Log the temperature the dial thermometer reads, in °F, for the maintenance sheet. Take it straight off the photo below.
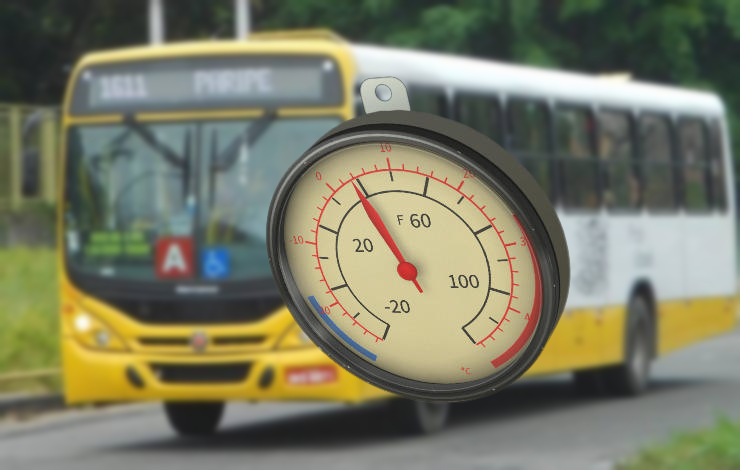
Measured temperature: 40 °F
